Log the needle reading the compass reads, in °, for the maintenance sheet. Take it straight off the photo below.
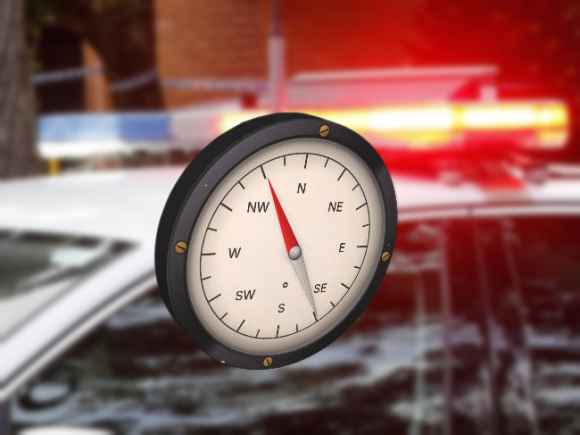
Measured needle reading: 330 °
